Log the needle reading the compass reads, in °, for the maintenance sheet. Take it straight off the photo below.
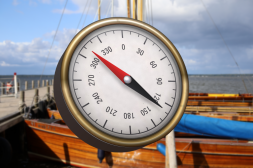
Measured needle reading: 310 °
